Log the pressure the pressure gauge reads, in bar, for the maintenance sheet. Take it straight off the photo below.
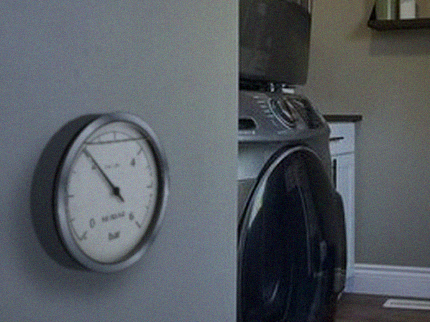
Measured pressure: 2 bar
